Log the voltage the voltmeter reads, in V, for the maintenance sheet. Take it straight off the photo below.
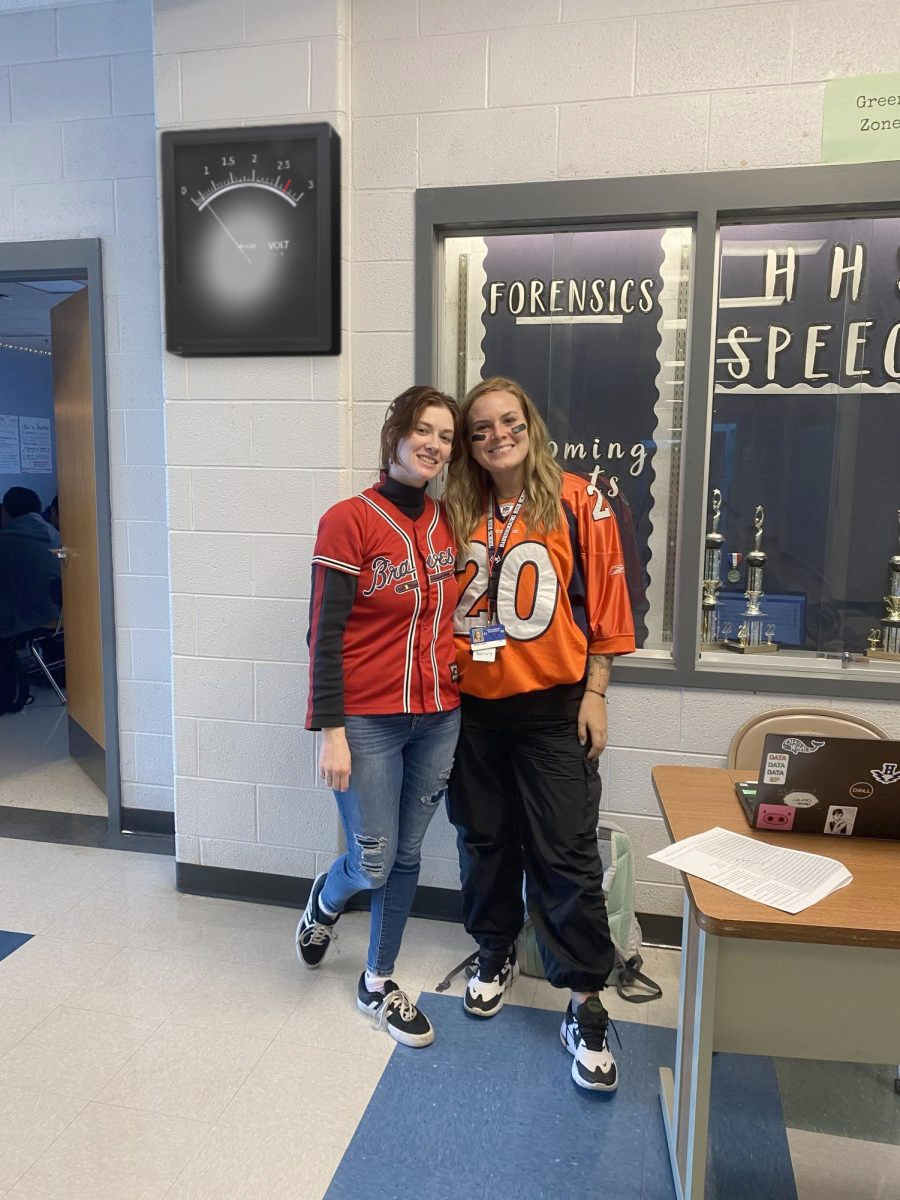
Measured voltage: 0.5 V
